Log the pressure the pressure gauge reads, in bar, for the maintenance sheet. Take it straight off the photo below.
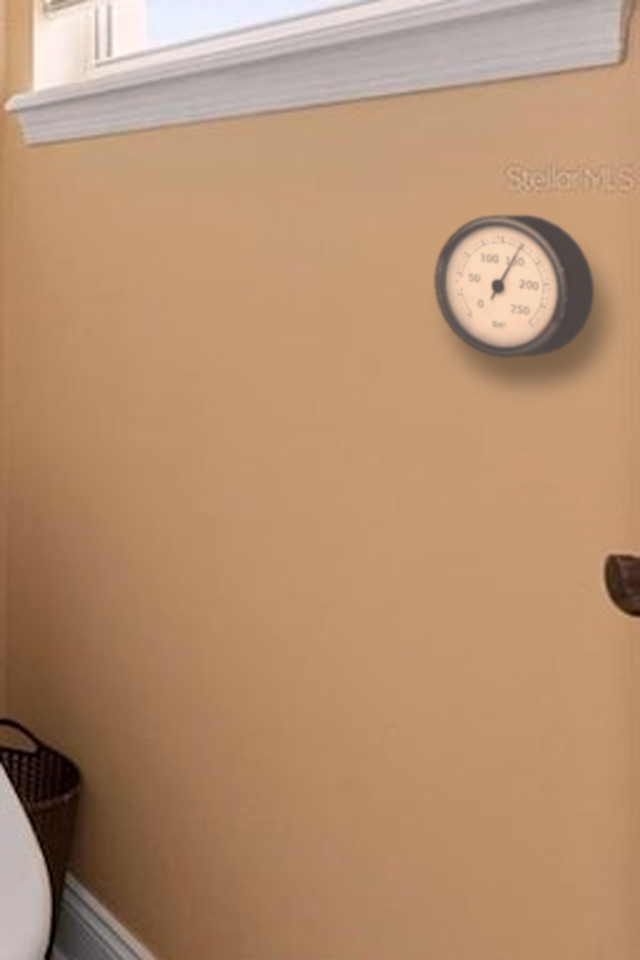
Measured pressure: 150 bar
